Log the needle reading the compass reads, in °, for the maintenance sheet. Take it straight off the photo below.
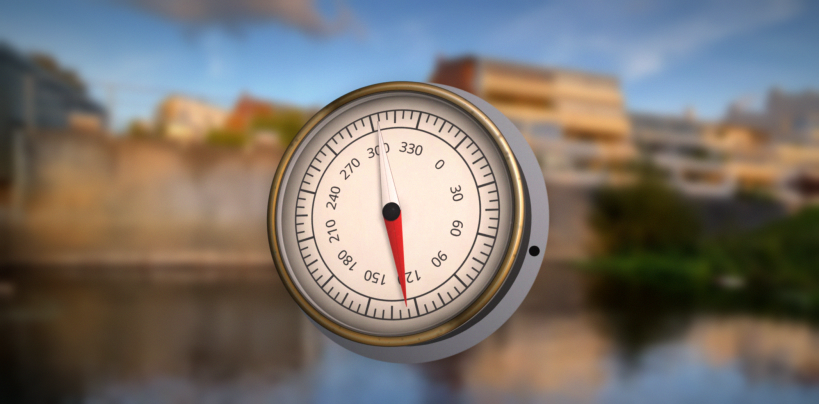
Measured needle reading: 125 °
